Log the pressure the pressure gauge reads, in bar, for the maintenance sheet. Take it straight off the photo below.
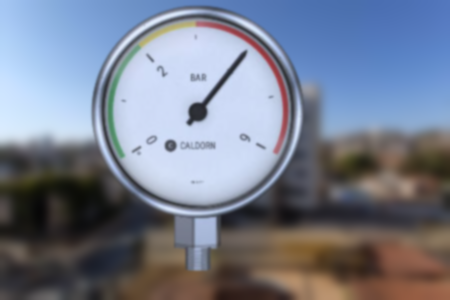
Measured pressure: 4 bar
